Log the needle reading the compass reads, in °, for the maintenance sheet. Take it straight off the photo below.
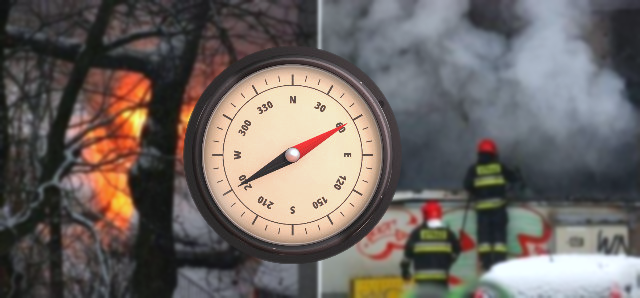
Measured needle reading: 60 °
